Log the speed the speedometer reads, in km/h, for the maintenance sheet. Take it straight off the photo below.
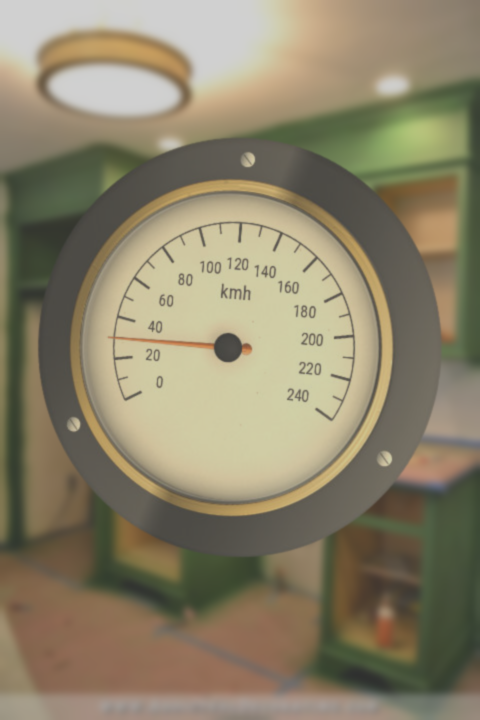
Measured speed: 30 km/h
